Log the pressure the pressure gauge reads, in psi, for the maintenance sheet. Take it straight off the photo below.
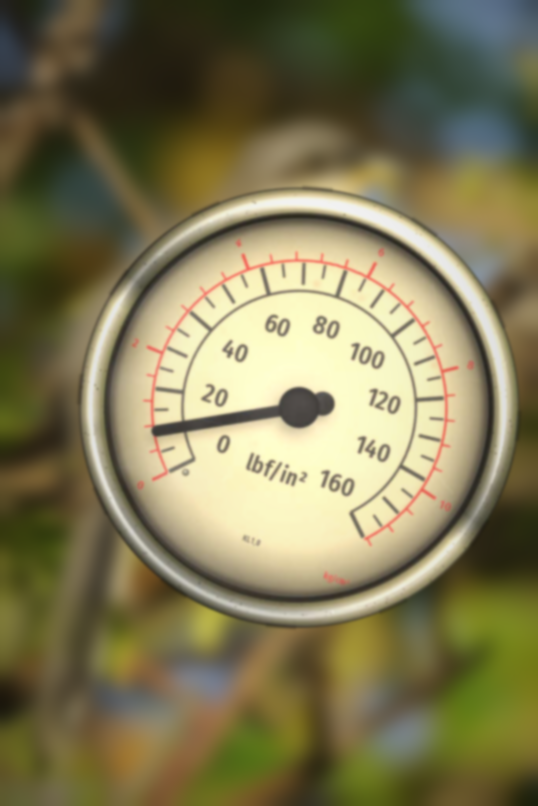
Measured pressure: 10 psi
